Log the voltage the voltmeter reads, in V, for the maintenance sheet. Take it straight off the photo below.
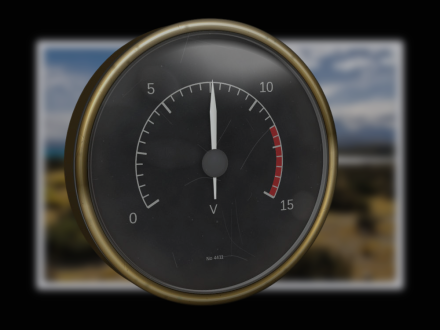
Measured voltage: 7.5 V
